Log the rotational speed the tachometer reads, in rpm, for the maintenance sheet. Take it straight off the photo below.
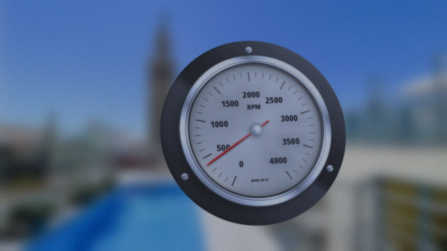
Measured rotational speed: 400 rpm
